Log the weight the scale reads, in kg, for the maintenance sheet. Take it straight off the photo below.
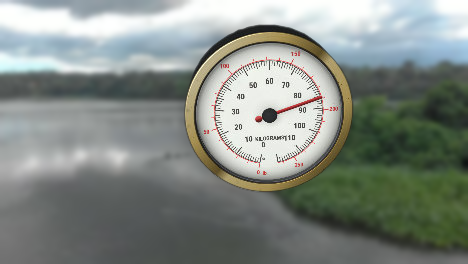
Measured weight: 85 kg
